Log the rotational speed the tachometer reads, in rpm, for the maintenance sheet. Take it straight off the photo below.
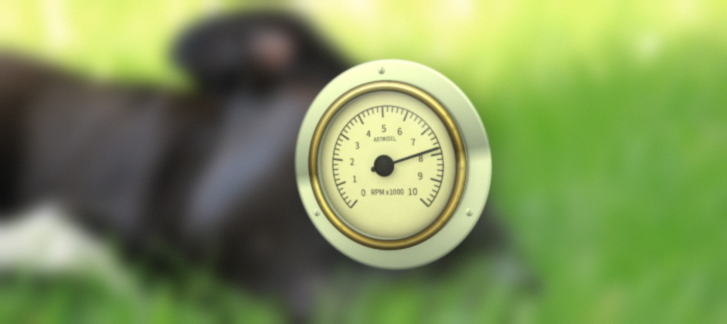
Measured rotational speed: 7800 rpm
